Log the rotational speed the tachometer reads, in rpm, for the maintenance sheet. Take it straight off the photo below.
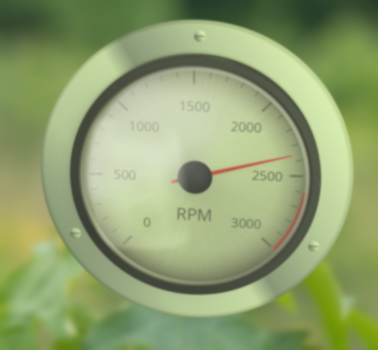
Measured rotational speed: 2350 rpm
